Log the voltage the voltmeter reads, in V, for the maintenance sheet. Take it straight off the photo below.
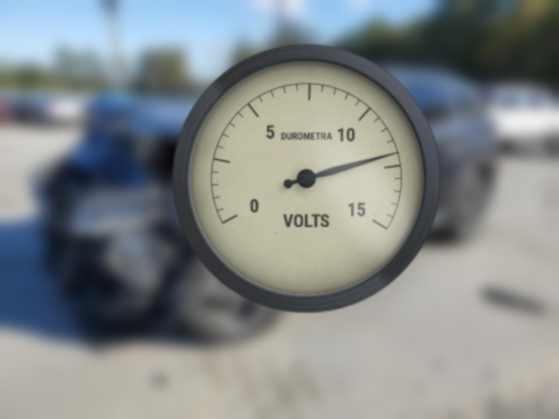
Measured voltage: 12 V
